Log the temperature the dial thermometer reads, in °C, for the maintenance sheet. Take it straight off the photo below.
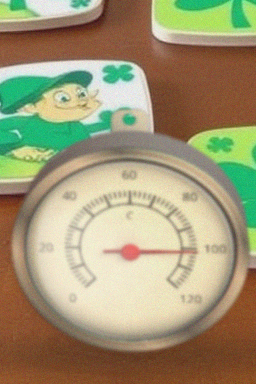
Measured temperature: 100 °C
